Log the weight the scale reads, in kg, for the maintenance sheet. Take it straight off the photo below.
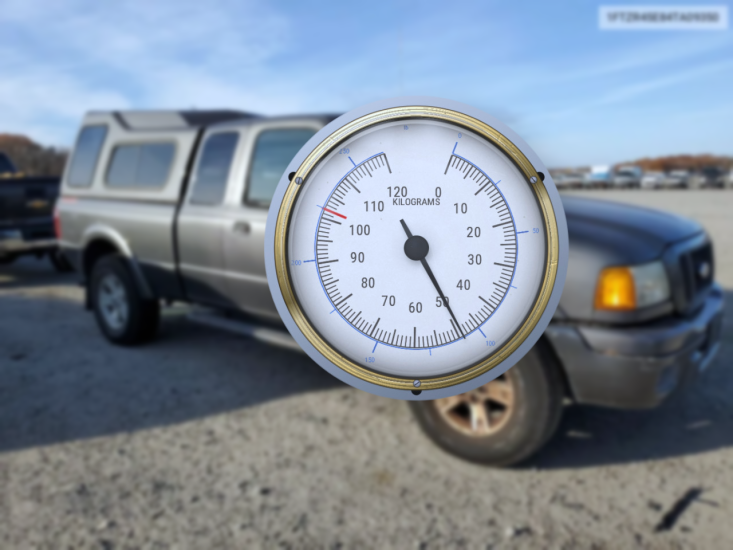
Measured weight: 49 kg
